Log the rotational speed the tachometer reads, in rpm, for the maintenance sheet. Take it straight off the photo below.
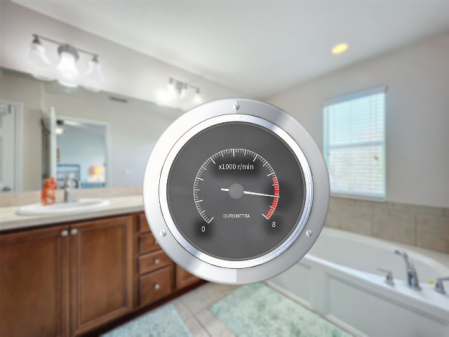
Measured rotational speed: 7000 rpm
